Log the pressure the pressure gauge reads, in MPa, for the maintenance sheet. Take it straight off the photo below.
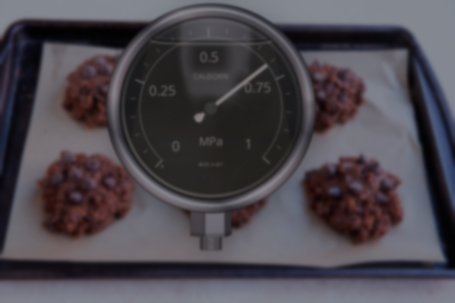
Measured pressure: 0.7 MPa
